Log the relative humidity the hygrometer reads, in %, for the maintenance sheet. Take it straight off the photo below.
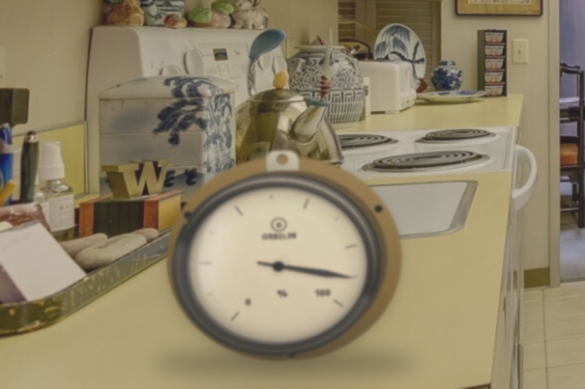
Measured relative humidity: 90 %
